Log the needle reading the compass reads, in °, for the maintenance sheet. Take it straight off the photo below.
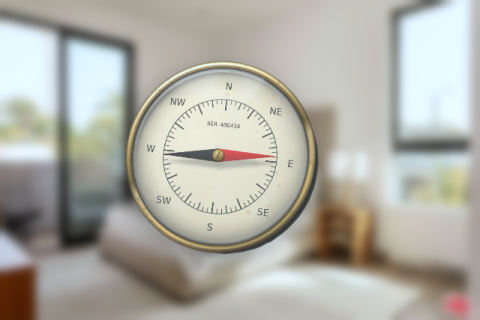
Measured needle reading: 85 °
